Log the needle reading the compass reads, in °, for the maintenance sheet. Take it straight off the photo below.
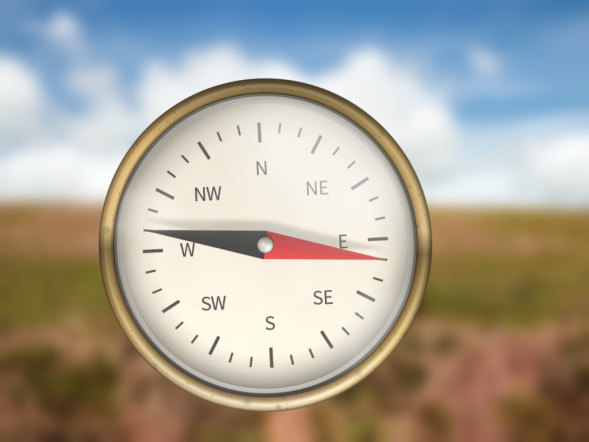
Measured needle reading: 100 °
